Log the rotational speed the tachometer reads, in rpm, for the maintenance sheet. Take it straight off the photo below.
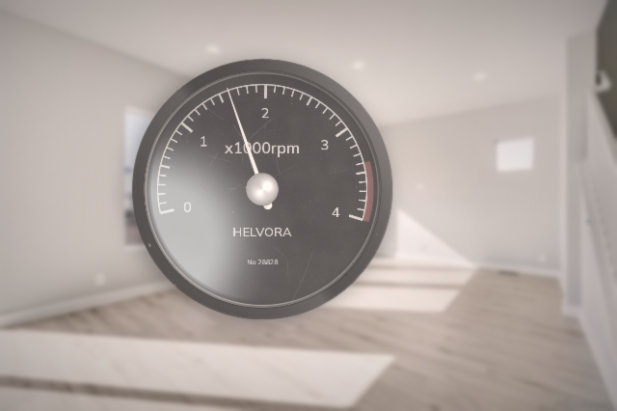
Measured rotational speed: 1600 rpm
